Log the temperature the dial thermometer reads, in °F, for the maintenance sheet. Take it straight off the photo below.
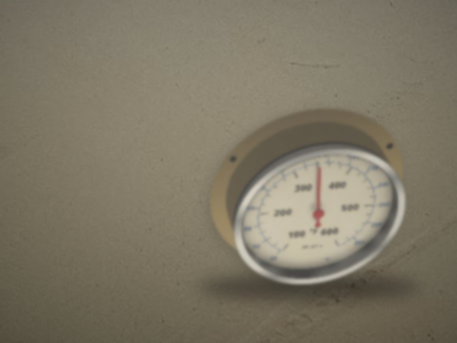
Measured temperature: 340 °F
